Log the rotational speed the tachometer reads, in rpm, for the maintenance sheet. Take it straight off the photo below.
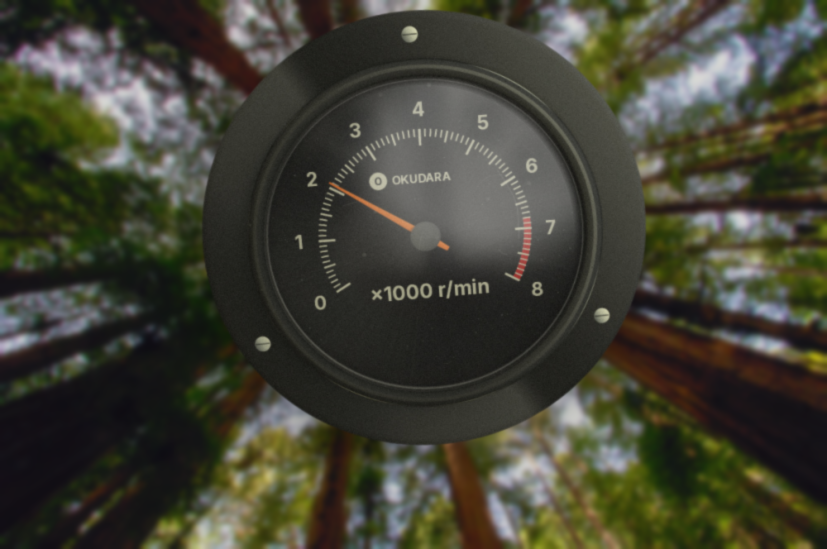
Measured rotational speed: 2100 rpm
